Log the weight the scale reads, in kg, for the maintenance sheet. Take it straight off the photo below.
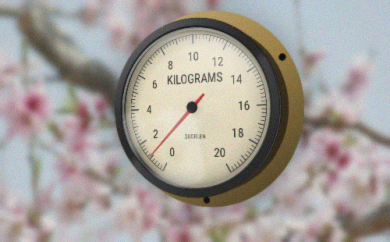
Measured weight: 1 kg
